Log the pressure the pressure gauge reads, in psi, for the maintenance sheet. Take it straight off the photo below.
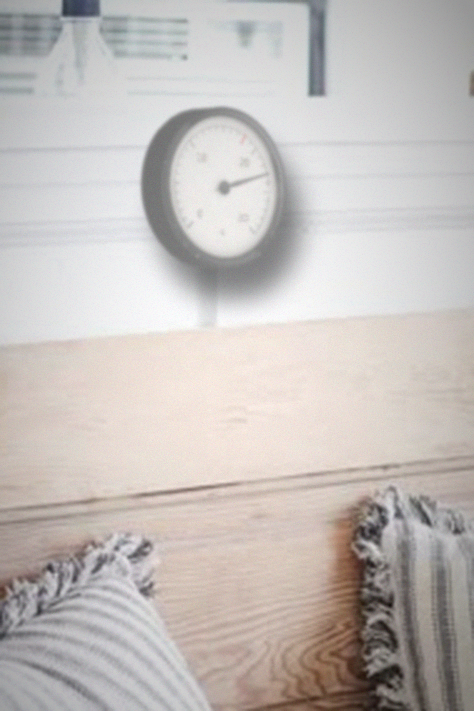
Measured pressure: 23 psi
